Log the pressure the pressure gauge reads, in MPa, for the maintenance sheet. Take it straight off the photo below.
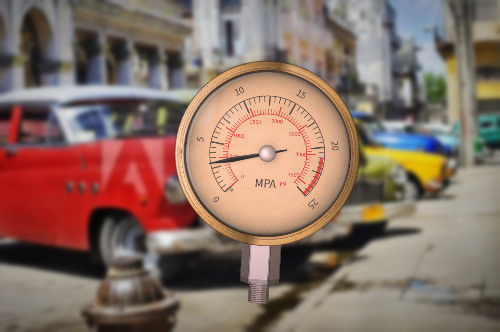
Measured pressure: 3 MPa
